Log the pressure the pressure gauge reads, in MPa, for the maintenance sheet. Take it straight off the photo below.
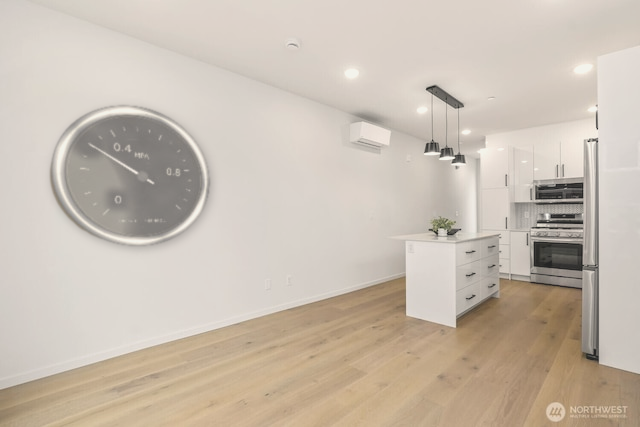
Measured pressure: 0.3 MPa
